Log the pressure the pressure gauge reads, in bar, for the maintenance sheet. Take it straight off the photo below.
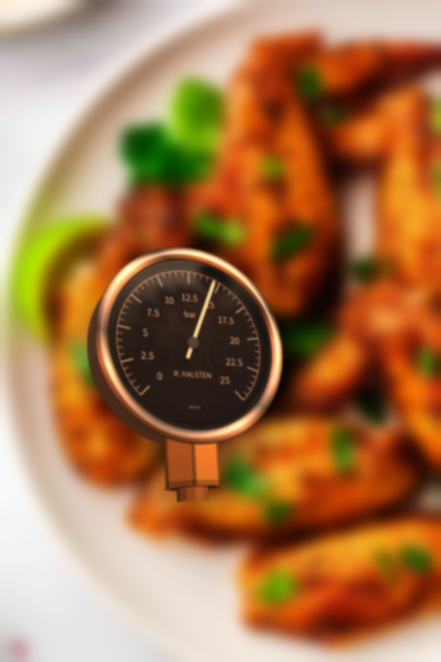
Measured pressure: 14.5 bar
